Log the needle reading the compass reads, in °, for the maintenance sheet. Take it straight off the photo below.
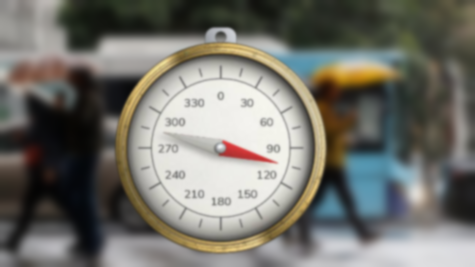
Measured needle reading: 105 °
